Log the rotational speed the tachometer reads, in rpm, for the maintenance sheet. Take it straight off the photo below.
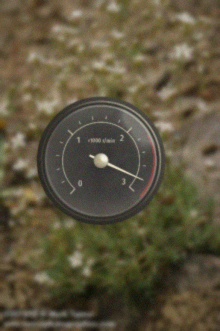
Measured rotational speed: 2800 rpm
